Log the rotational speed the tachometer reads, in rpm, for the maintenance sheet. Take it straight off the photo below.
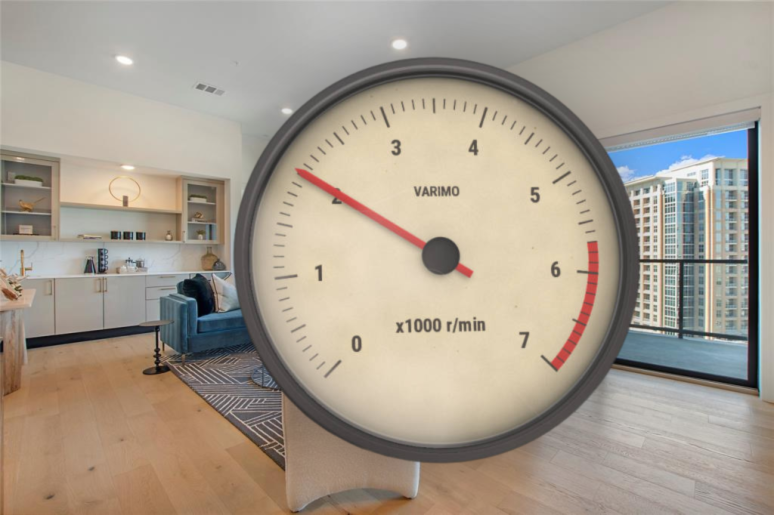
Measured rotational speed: 2000 rpm
